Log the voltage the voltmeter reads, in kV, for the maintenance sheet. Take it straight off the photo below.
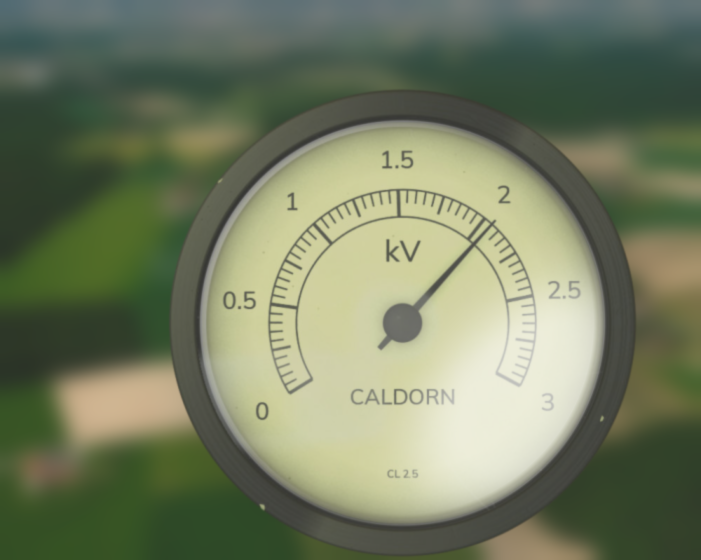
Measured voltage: 2.05 kV
